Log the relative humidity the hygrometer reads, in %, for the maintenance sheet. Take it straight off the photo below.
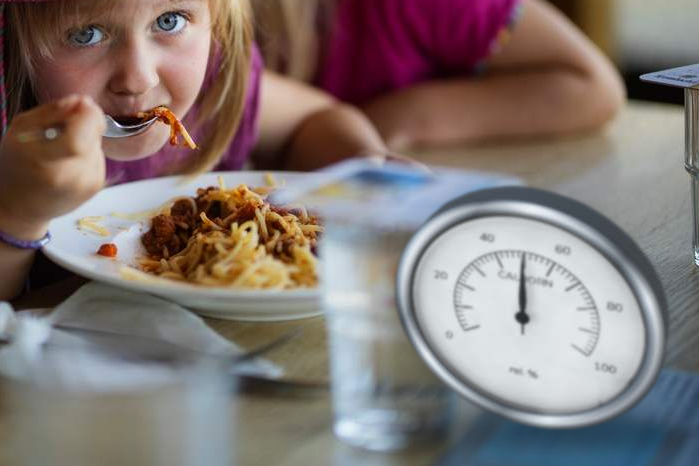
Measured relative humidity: 50 %
